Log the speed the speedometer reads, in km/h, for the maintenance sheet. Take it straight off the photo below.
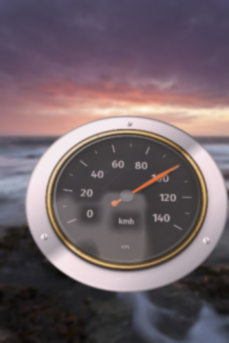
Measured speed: 100 km/h
